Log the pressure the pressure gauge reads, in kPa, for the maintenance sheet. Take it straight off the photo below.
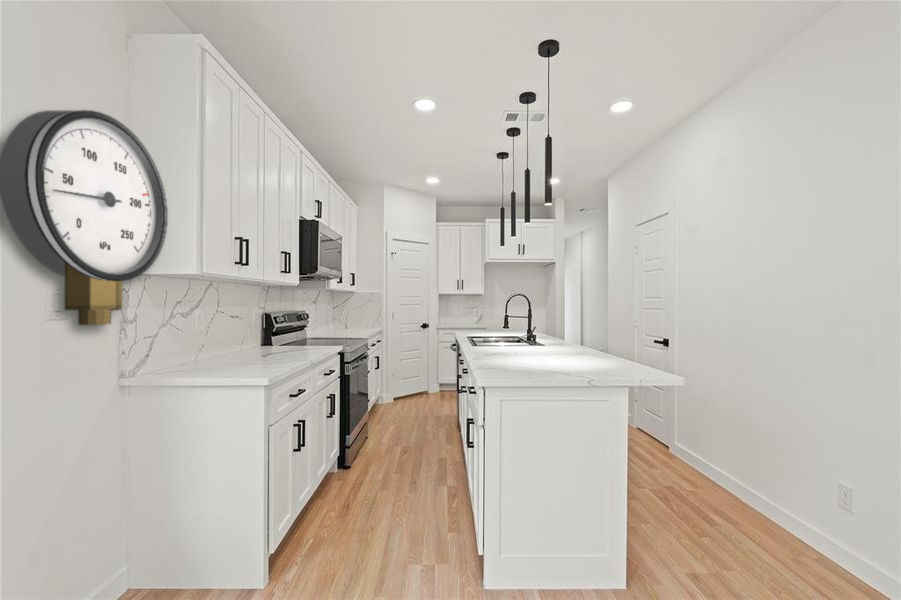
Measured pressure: 35 kPa
